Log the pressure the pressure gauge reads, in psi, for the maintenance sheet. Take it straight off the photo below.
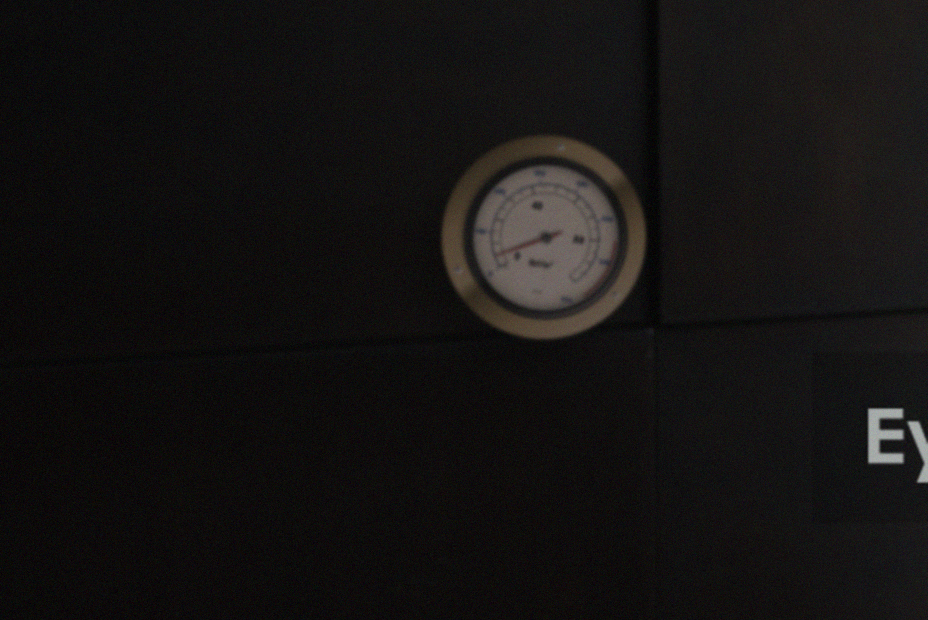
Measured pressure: 5 psi
